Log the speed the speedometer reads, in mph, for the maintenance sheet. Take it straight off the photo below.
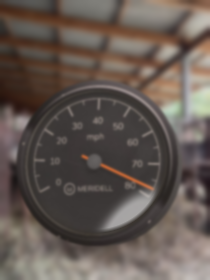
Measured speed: 77.5 mph
